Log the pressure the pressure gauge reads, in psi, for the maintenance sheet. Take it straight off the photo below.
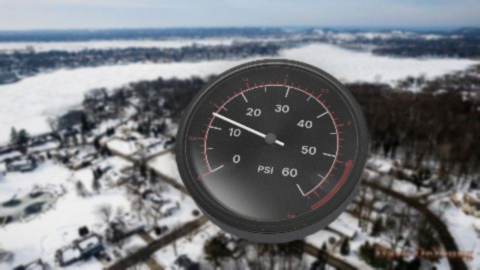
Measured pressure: 12.5 psi
